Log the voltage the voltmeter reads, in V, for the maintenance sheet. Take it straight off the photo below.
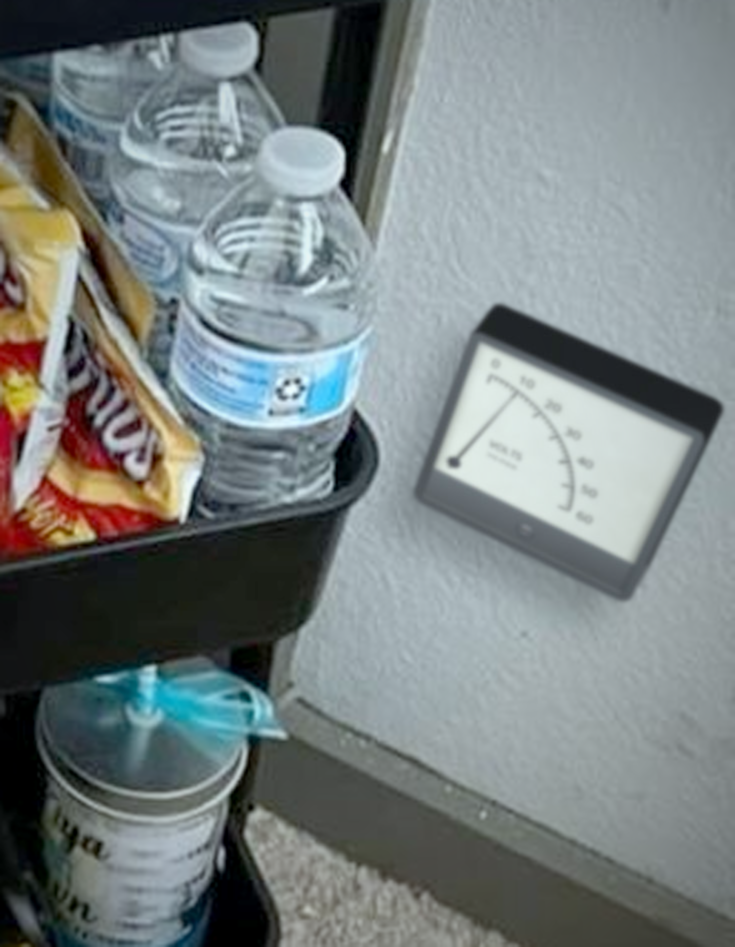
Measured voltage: 10 V
